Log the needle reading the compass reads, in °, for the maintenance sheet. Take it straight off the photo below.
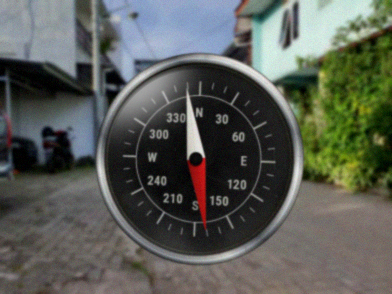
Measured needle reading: 170 °
